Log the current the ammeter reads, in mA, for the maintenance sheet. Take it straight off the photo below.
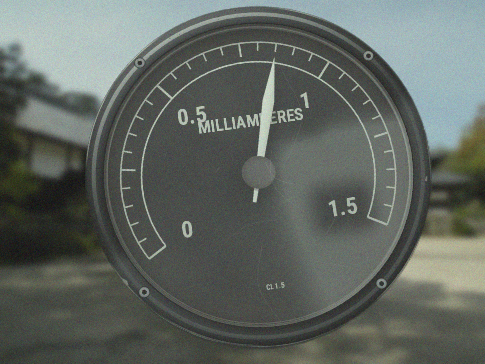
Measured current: 0.85 mA
